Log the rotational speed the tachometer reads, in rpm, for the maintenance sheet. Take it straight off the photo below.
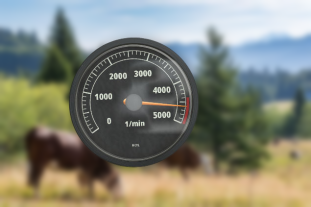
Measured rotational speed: 4600 rpm
